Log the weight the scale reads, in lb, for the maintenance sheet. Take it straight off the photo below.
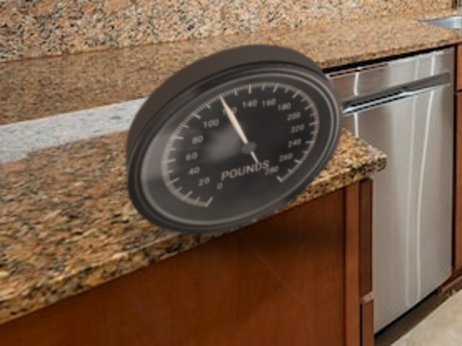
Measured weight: 120 lb
